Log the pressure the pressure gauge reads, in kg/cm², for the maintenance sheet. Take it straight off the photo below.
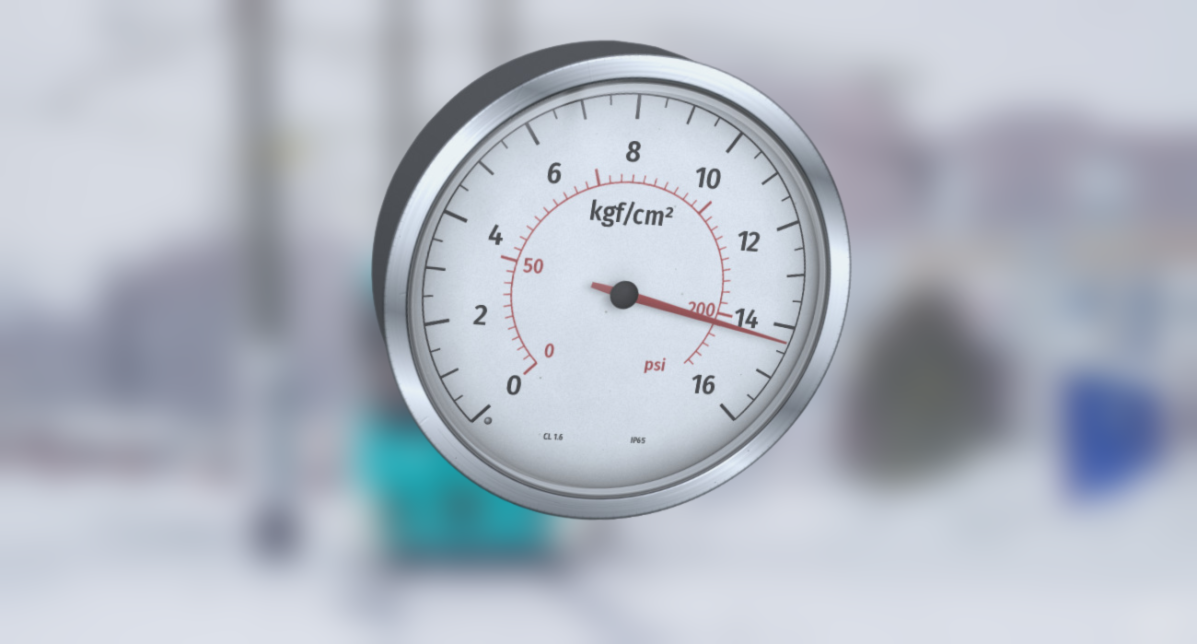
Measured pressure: 14.25 kg/cm²
